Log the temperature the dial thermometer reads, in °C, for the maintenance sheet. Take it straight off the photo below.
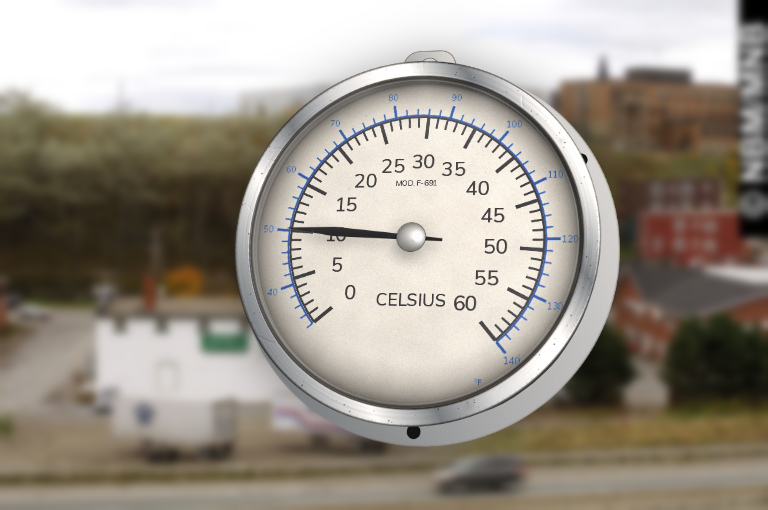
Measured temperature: 10 °C
